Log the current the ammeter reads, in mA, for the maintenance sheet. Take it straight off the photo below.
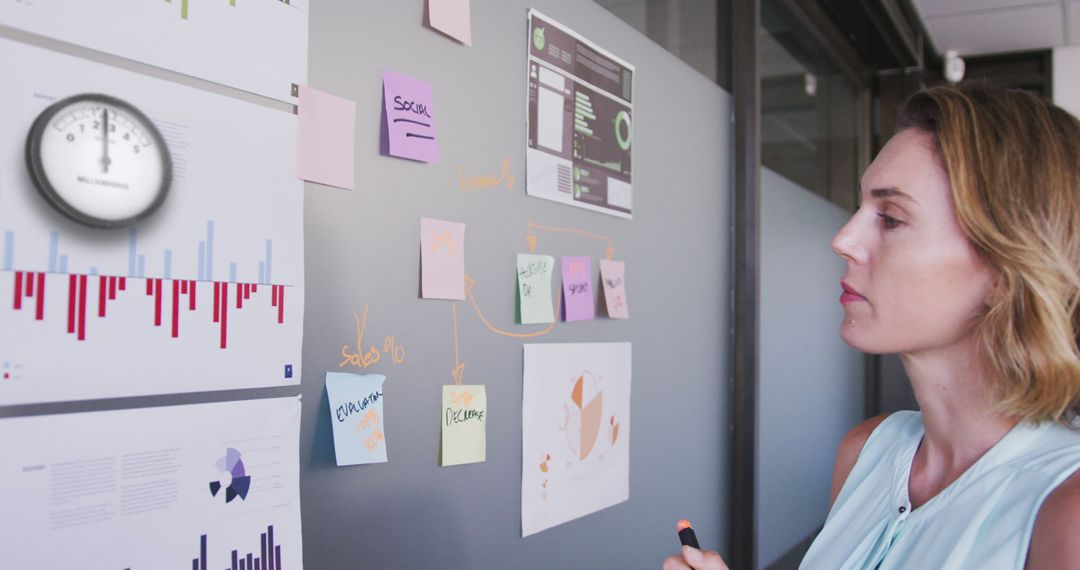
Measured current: 2.5 mA
